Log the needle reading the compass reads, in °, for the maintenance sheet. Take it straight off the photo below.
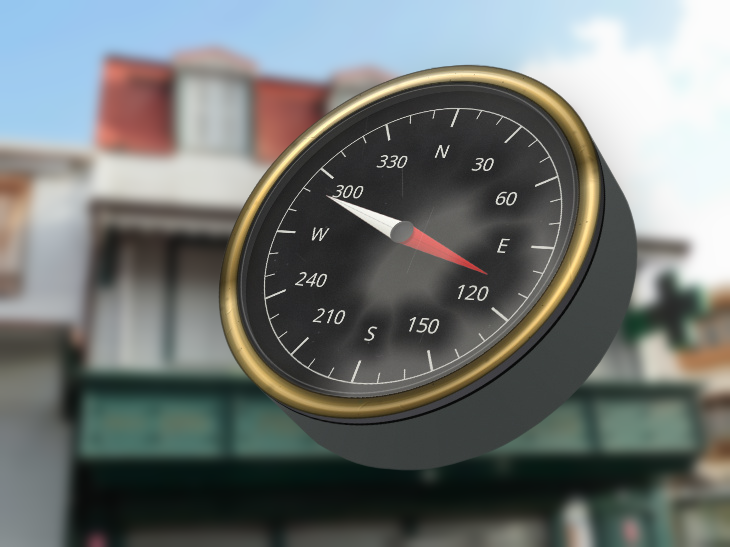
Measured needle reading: 110 °
